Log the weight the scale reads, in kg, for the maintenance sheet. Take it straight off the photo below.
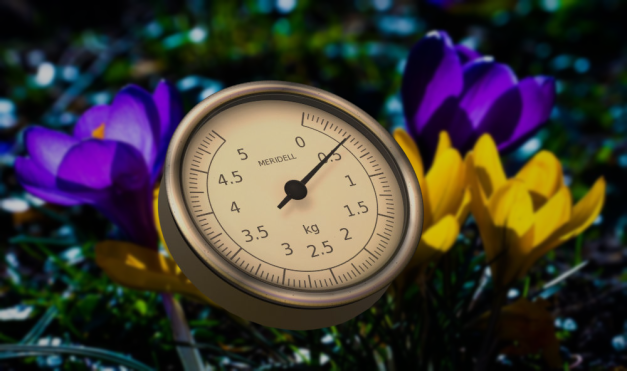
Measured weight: 0.5 kg
